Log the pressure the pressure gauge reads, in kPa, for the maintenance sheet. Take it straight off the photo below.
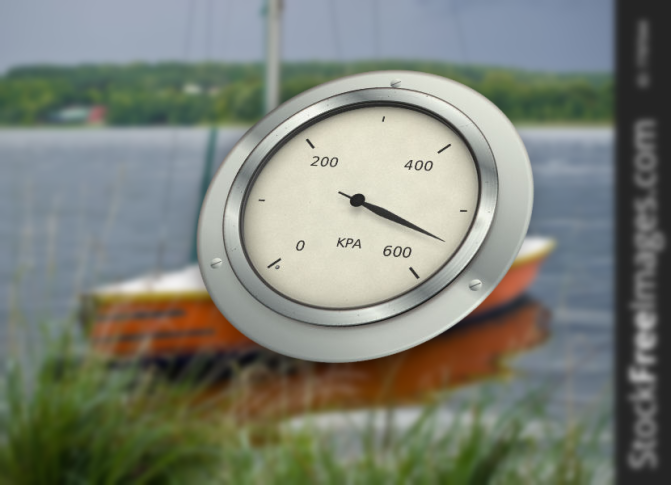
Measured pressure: 550 kPa
